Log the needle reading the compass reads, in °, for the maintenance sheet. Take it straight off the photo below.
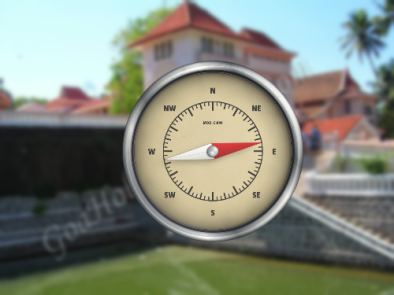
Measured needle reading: 80 °
